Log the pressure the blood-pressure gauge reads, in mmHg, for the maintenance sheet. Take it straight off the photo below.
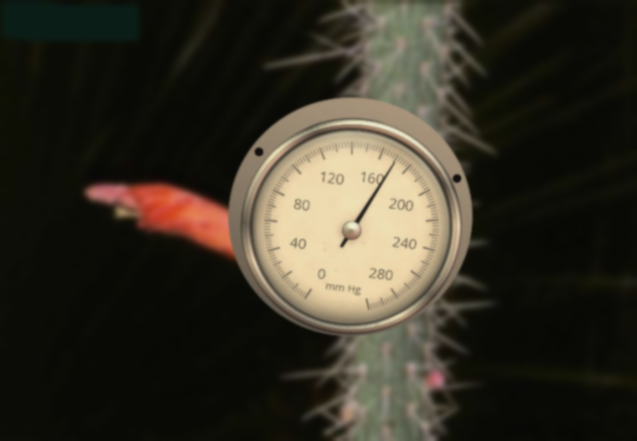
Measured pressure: 170 mmHg
